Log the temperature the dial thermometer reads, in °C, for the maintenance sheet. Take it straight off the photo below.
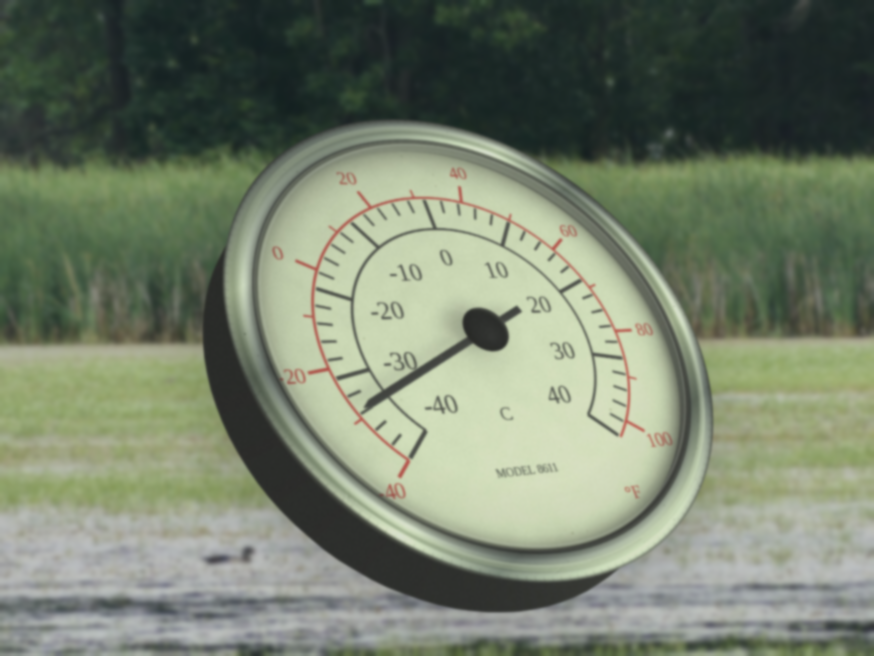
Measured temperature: -34 °C
